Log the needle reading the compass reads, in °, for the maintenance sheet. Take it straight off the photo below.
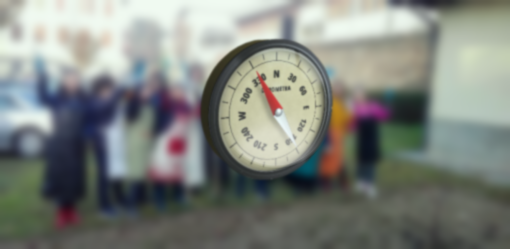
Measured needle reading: 330 °
